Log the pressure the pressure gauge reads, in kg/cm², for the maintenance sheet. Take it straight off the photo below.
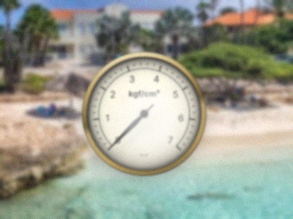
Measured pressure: 0 kg/cm²
